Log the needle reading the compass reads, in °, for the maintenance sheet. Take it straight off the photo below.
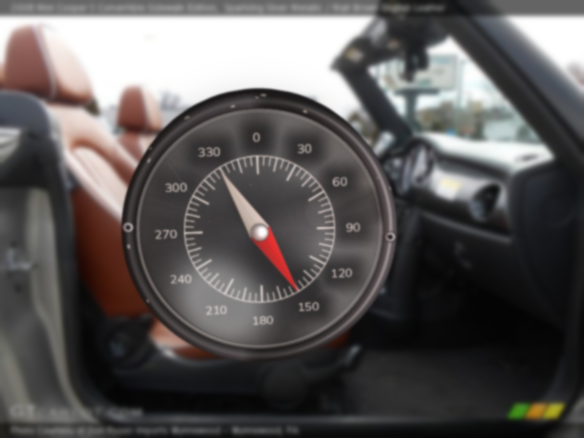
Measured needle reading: 150 °
